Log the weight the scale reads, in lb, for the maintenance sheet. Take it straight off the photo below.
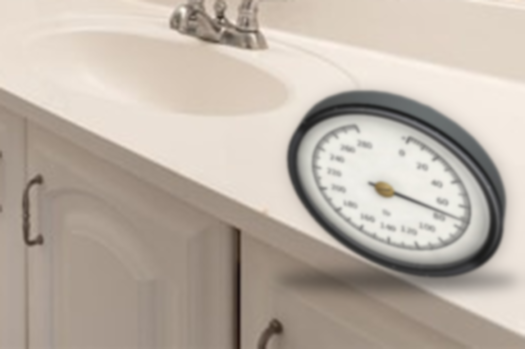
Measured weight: 70 lb
